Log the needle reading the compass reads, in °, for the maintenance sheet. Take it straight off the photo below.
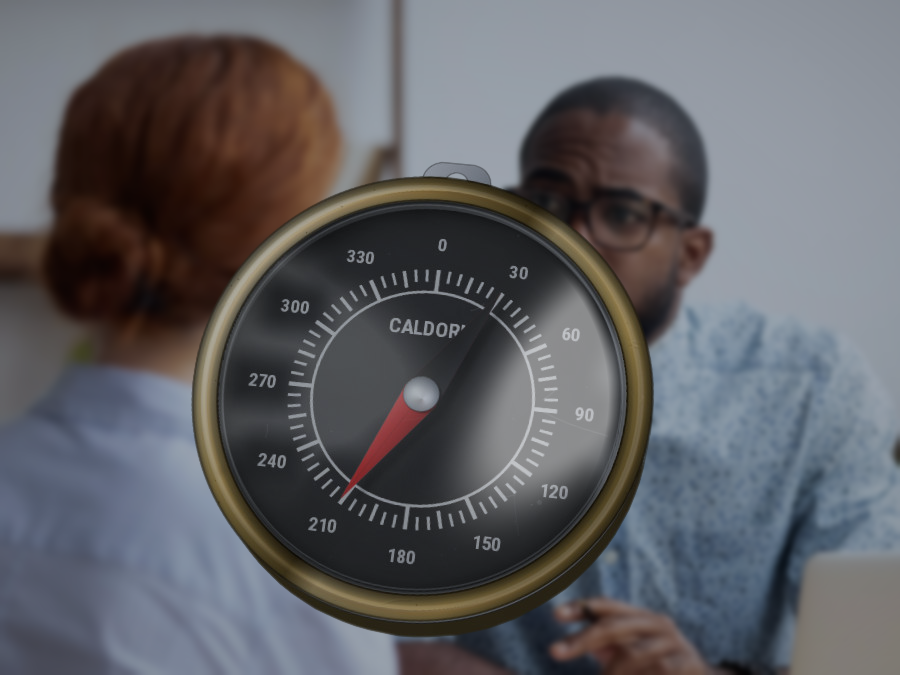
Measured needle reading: 210 °
